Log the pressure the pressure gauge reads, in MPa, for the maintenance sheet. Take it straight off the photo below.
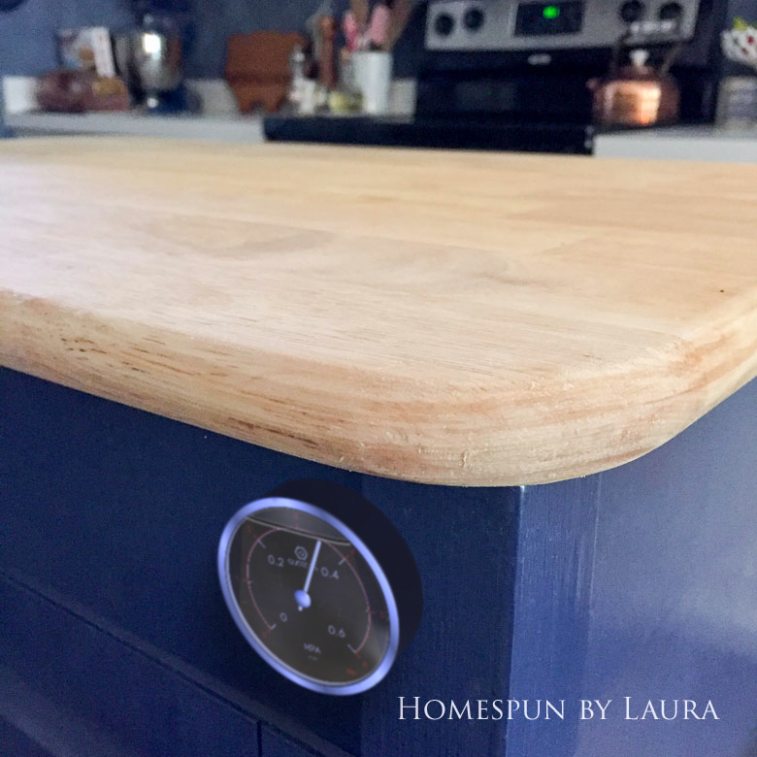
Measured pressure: 0.35 MPa
